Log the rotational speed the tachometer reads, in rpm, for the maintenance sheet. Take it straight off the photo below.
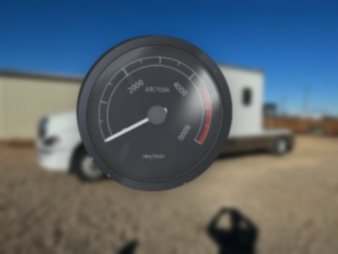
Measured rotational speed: 0 rpm
